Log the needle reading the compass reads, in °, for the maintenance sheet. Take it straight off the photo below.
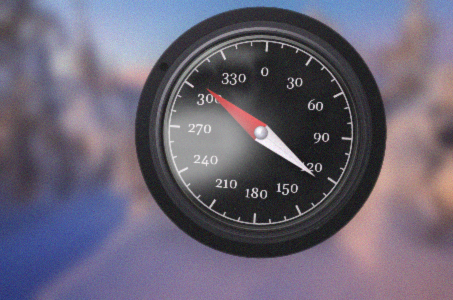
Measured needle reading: 305 °
